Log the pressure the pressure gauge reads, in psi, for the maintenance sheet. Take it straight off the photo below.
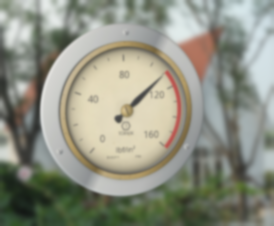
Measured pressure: 110 psi
